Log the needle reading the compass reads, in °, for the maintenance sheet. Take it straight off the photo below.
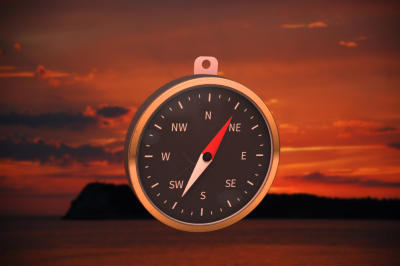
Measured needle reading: 30 °
